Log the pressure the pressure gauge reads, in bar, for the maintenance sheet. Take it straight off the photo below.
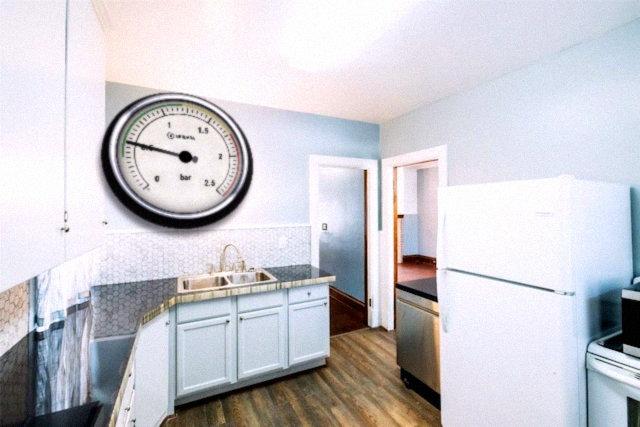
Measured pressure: 0.5 bar
